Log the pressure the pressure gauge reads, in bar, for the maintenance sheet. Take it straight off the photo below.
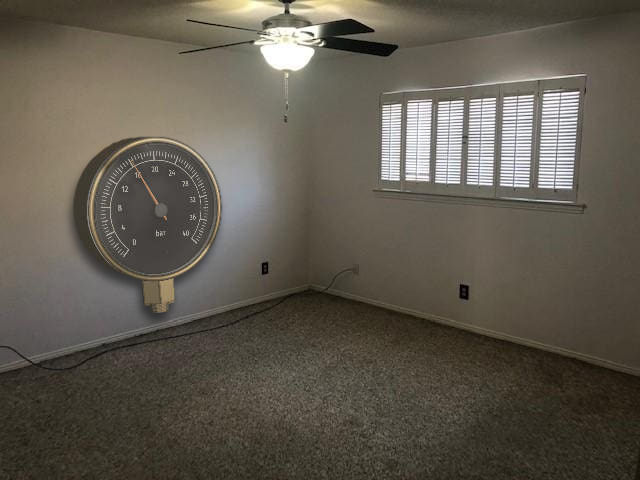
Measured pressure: 16 bar
